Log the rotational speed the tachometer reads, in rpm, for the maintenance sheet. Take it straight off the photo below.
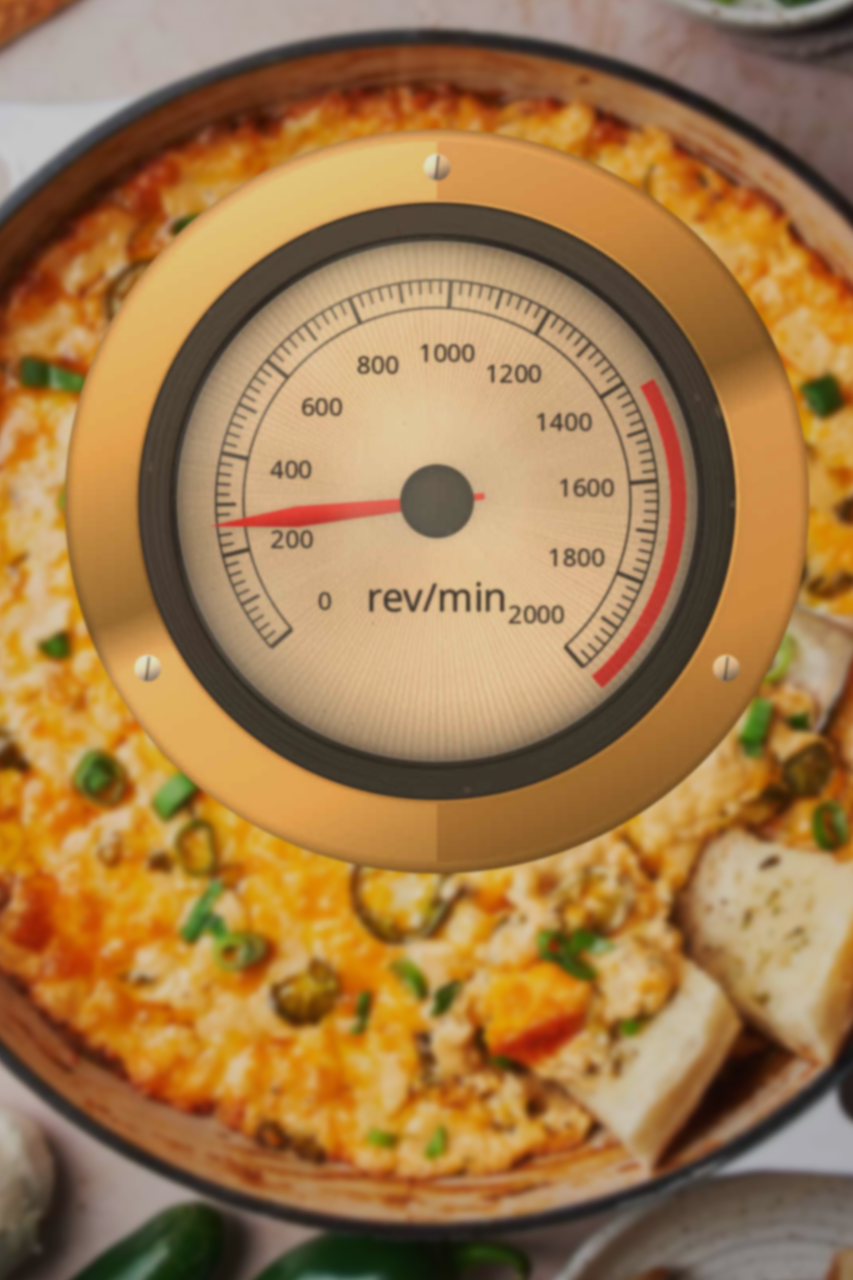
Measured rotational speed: 260 rpm
